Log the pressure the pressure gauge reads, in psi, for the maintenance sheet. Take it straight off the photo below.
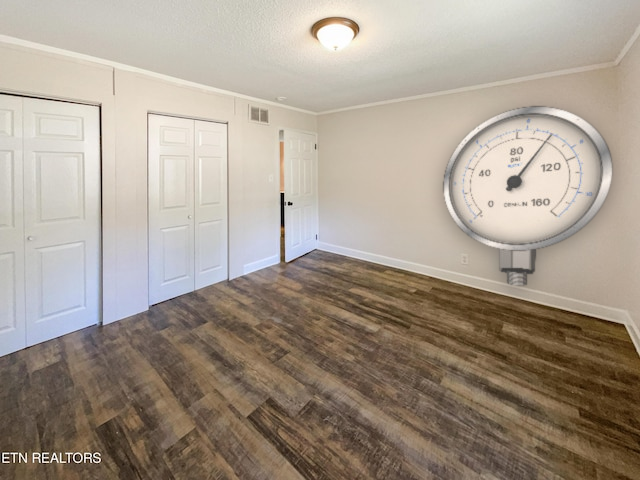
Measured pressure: 100 psi
